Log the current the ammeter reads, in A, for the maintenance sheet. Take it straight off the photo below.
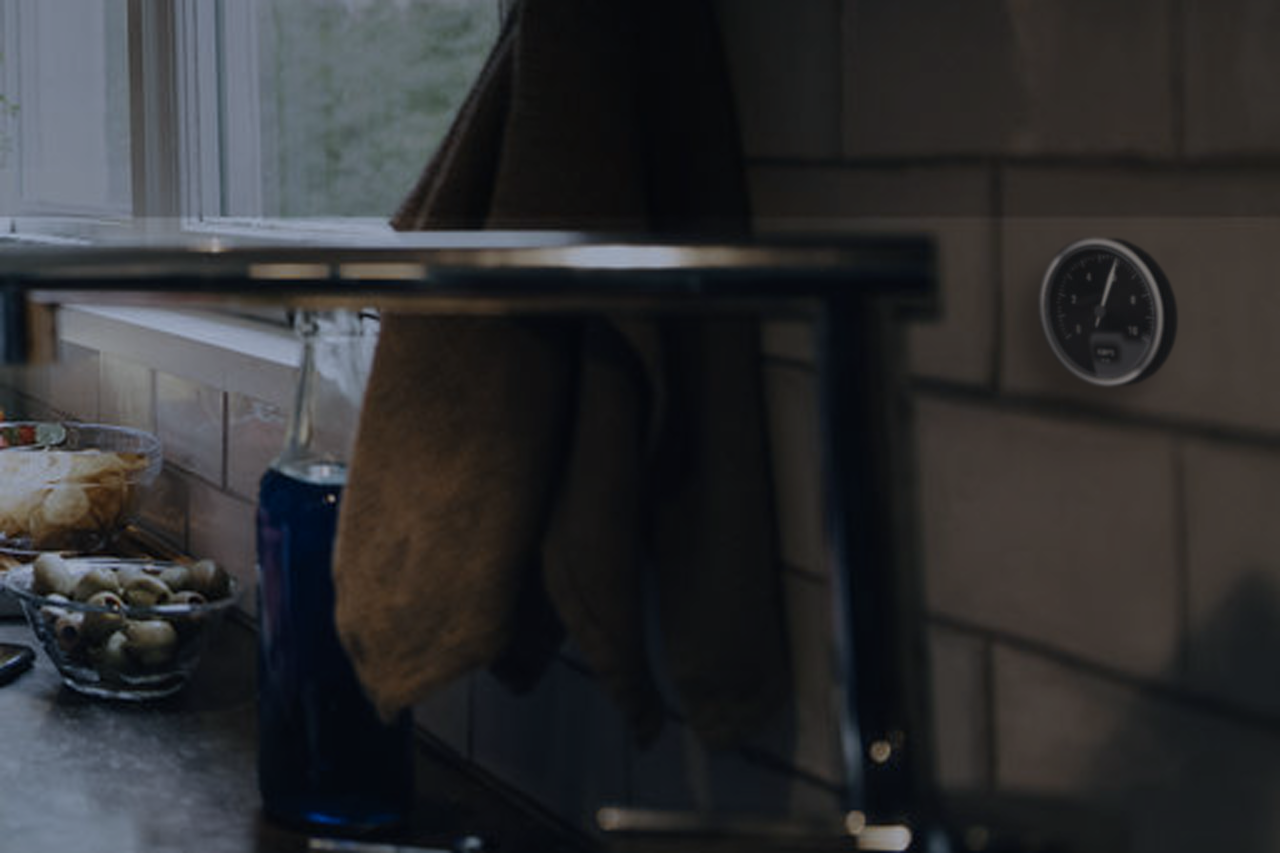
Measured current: 6 A
